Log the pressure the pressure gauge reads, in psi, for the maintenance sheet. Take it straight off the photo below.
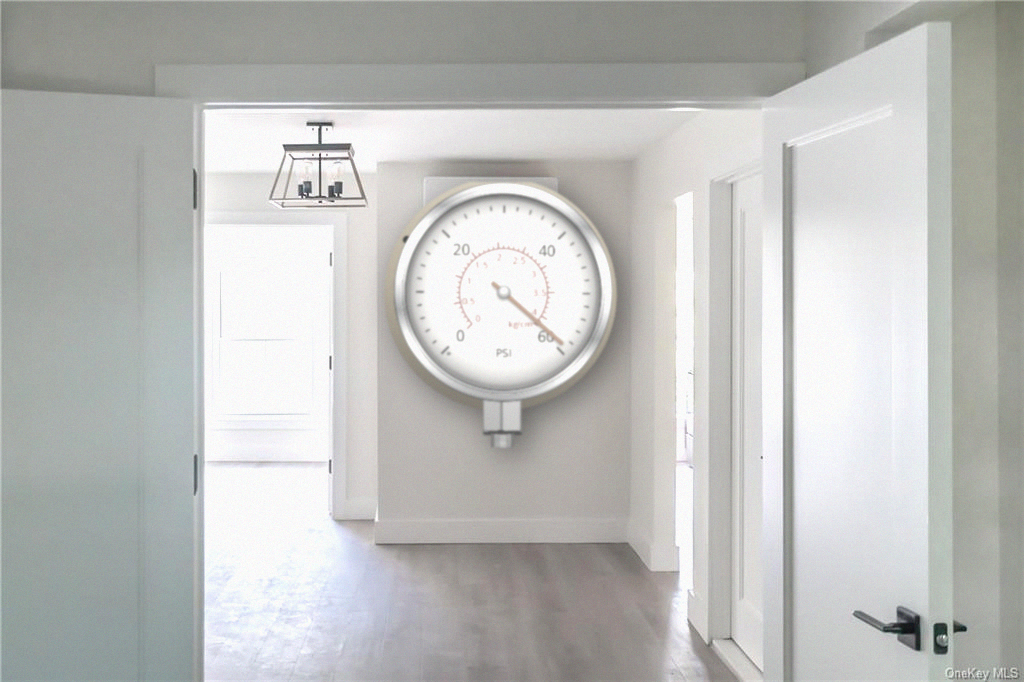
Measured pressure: 59 psi
